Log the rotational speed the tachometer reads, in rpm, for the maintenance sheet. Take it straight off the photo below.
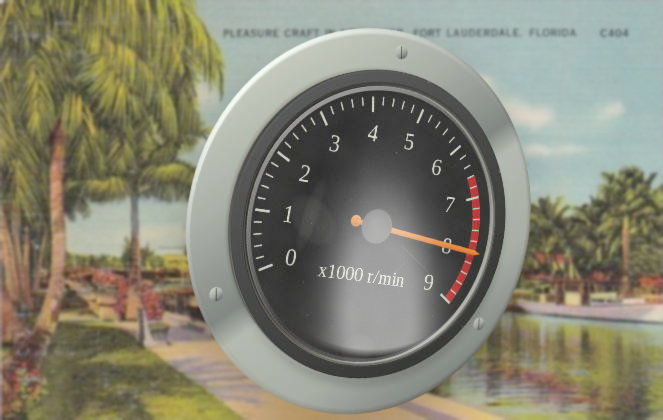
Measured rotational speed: 8000 rpm
